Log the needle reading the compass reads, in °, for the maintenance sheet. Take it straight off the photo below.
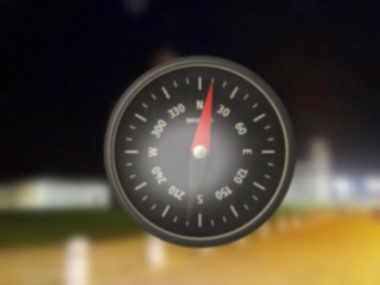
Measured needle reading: 10 °
